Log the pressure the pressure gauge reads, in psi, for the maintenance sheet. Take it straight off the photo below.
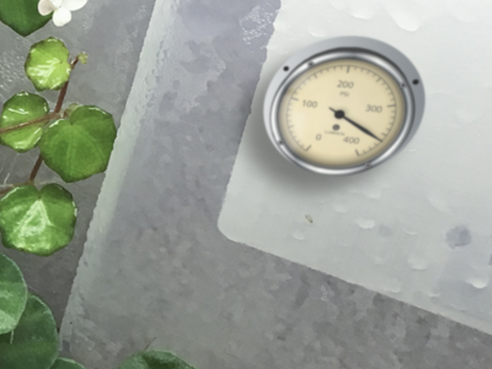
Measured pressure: 360 psi
